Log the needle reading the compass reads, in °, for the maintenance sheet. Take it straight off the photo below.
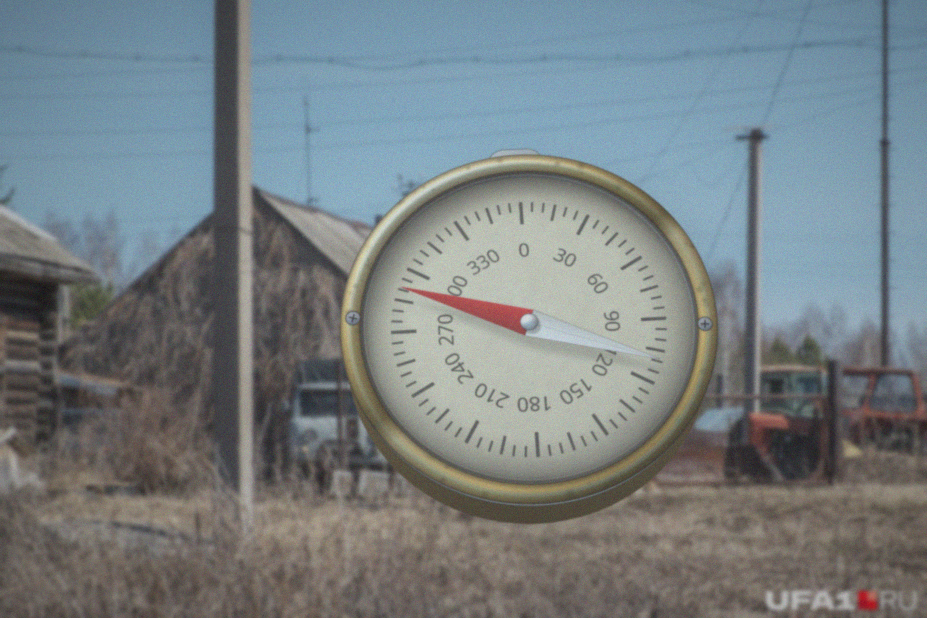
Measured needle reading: 290 °
